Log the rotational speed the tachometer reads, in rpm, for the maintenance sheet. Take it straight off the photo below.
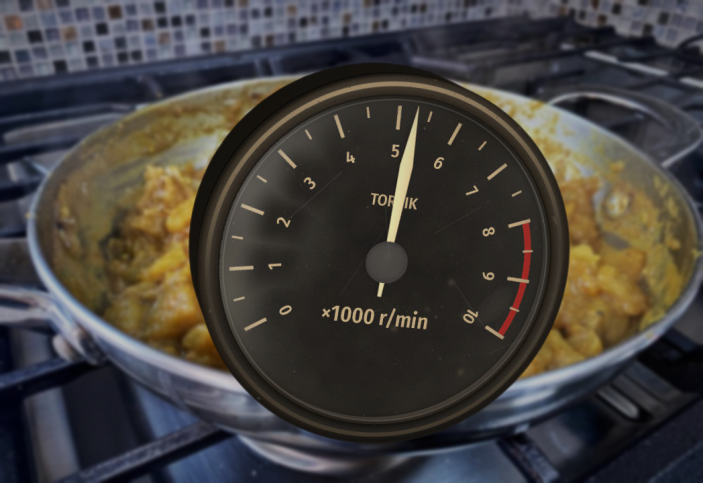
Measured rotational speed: 5250 rpm
